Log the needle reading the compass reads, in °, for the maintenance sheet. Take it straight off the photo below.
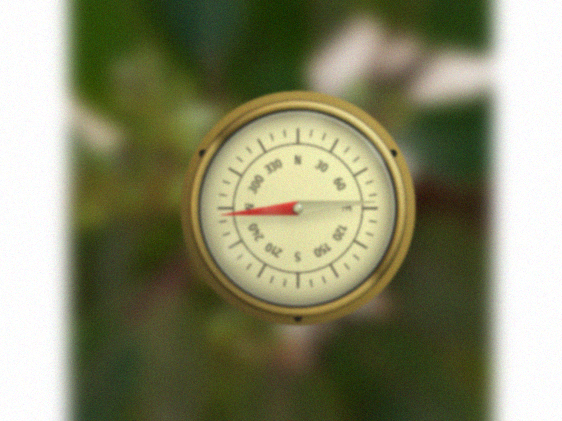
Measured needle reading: 265 °
